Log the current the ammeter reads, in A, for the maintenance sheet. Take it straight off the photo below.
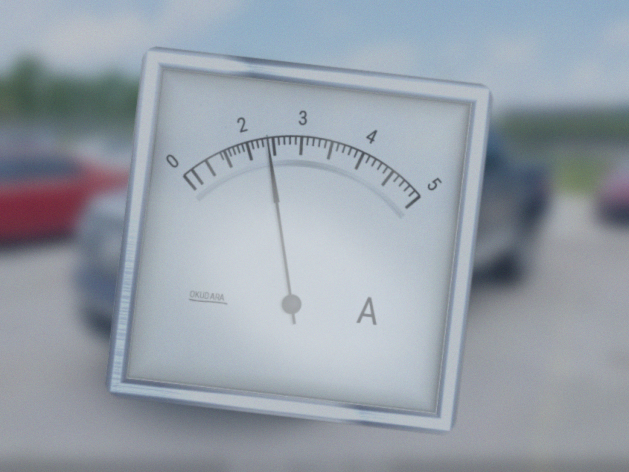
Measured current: 2.4 A
